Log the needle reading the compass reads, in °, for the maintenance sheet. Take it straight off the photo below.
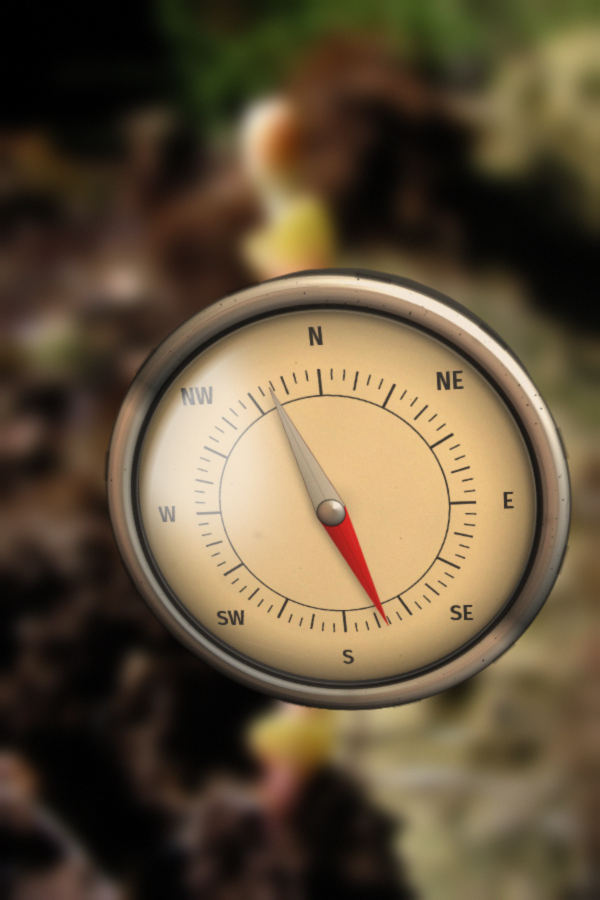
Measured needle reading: 160 °
